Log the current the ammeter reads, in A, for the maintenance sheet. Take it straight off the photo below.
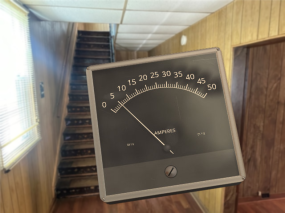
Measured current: 5 A
